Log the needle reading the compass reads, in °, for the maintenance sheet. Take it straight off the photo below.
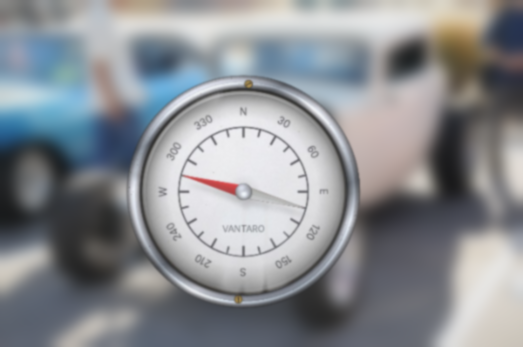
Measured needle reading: 285 °
